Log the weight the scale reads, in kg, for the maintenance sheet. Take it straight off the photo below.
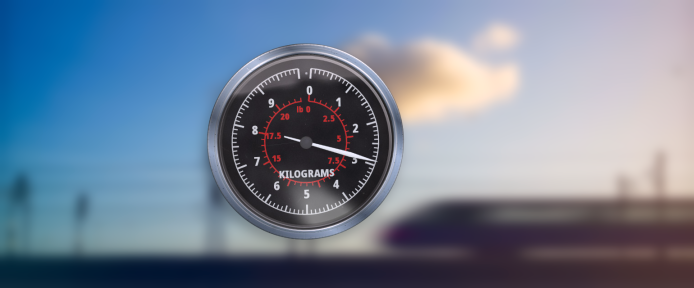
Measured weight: 2.9 kg
